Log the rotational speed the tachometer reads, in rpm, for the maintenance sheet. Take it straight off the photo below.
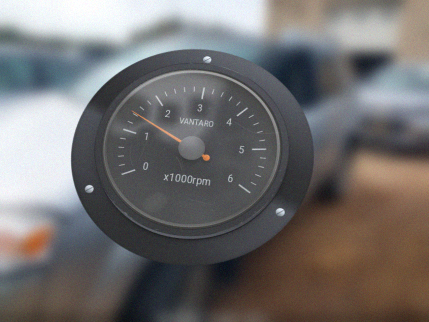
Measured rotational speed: 1400 rpm
